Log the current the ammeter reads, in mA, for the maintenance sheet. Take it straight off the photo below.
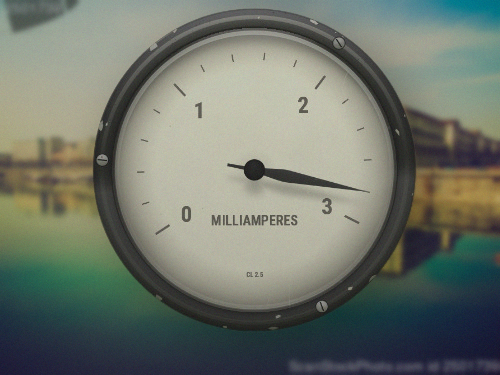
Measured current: 2.8 mA
